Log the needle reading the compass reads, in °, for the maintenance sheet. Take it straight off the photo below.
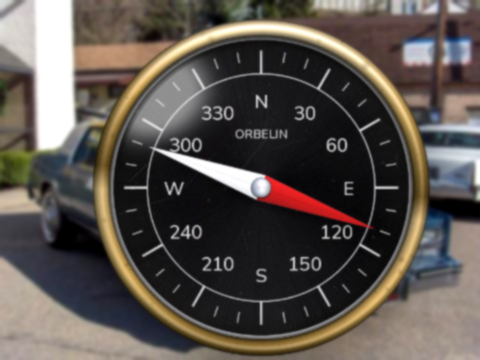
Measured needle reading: 110 °
